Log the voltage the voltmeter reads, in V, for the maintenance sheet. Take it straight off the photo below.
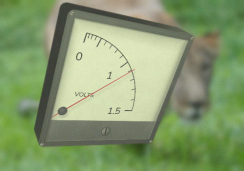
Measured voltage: 1.1 V
